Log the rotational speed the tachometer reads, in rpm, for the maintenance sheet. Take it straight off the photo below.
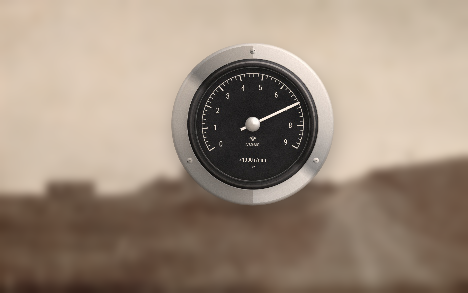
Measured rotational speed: 7000 rpm
